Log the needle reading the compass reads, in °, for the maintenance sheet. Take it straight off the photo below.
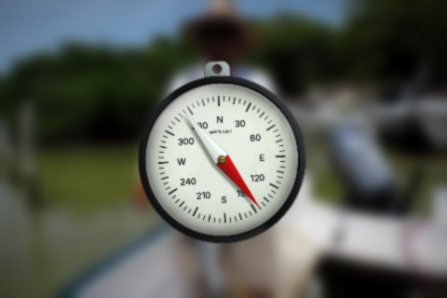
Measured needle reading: 145 °
